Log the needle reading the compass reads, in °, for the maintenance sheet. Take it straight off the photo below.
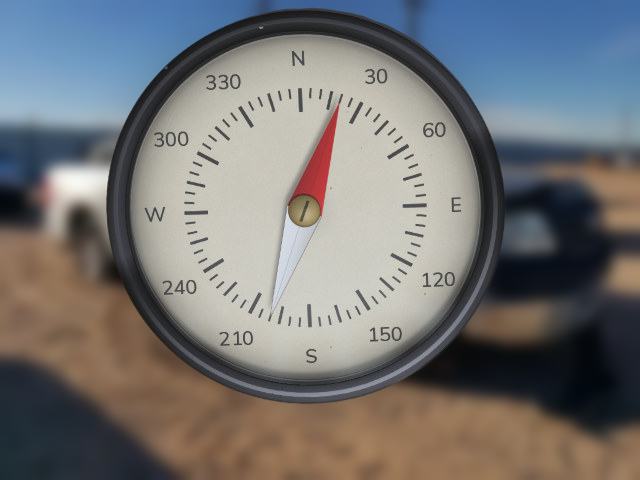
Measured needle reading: 20 °
